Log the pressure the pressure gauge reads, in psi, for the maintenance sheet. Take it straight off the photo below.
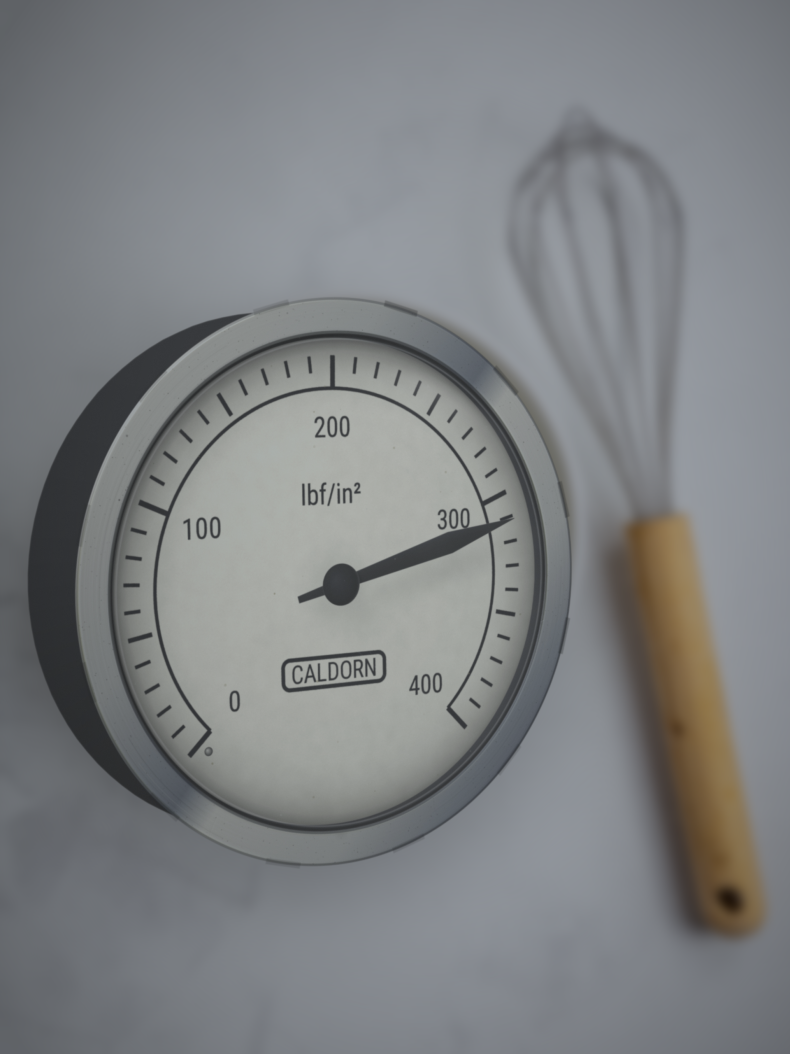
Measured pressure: 310 psi
